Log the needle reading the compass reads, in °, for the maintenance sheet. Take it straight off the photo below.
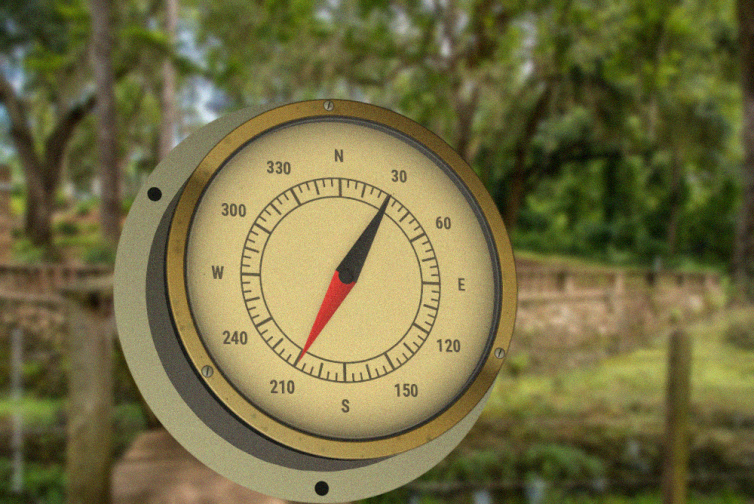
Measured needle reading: 210 °
